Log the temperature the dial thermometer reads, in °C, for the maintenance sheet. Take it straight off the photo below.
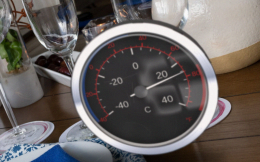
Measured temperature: 24 °C
